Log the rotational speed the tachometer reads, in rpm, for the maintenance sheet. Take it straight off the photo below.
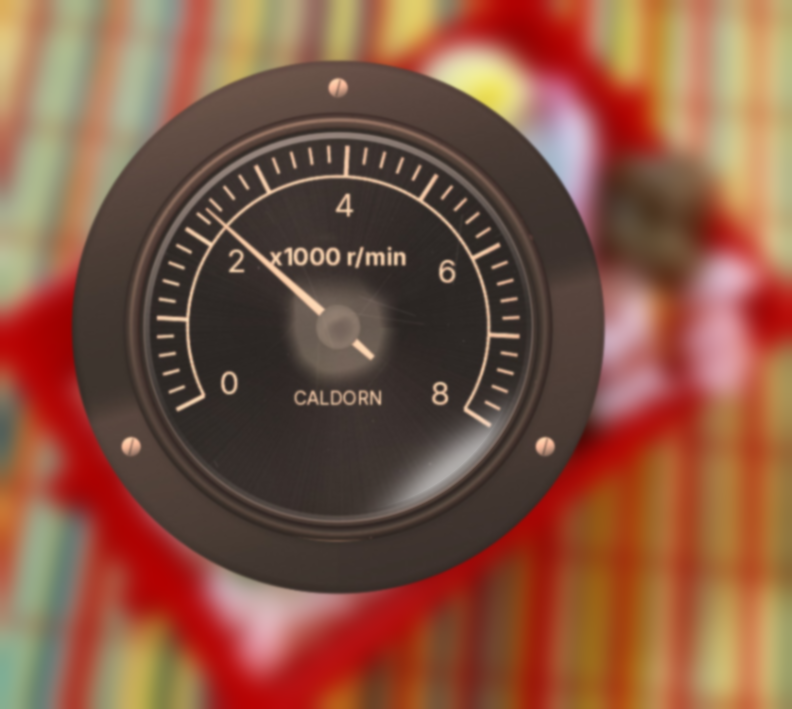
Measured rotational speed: 2300 rpm
